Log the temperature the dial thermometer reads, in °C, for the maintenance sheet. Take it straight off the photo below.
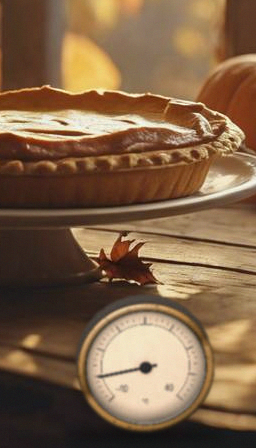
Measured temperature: -30 °C
